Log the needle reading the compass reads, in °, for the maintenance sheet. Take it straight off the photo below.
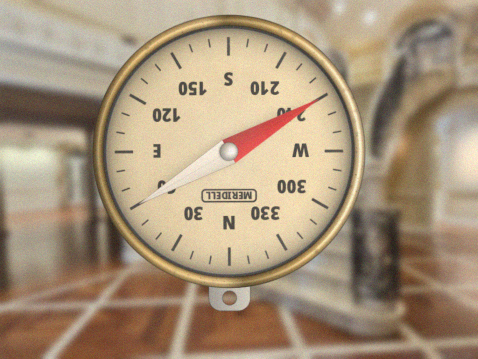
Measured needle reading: 240 °
